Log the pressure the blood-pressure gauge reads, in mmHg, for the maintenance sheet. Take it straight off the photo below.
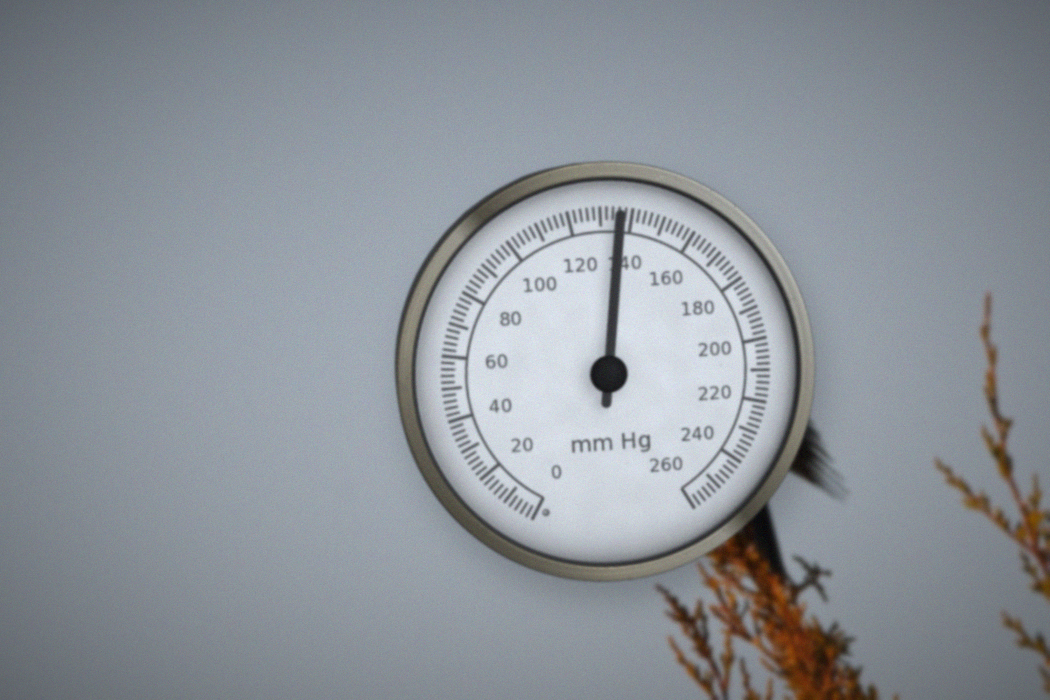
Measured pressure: 136 mmHg
